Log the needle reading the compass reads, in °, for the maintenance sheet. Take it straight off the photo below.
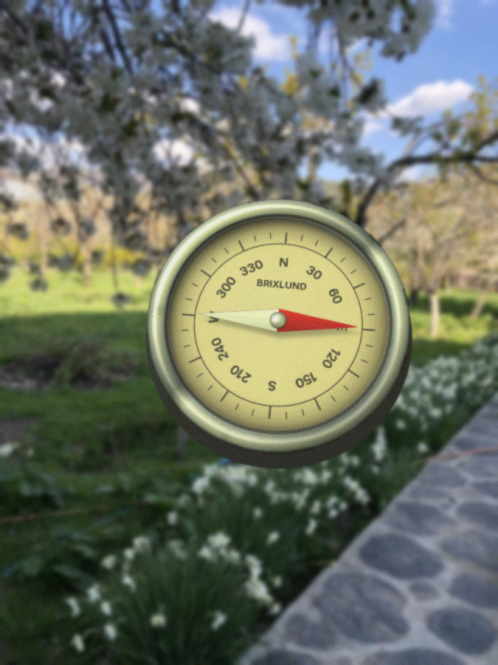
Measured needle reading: 90 °
